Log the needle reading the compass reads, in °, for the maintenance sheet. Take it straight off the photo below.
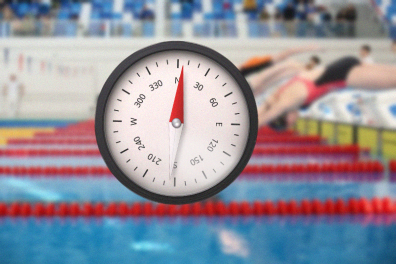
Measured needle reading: 5 °
